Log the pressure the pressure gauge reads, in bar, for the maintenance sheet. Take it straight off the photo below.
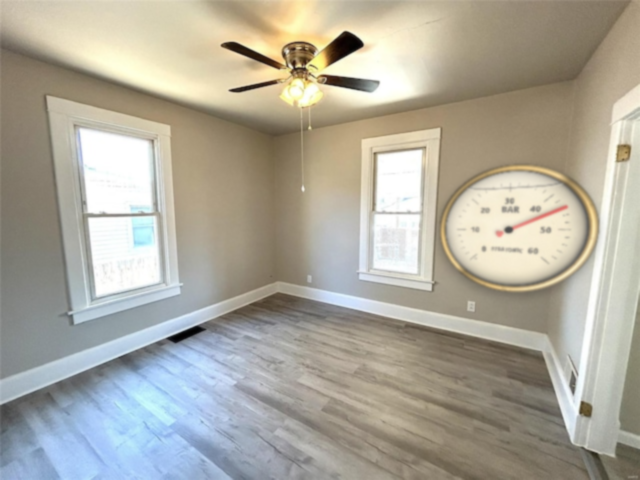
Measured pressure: 44 bar
